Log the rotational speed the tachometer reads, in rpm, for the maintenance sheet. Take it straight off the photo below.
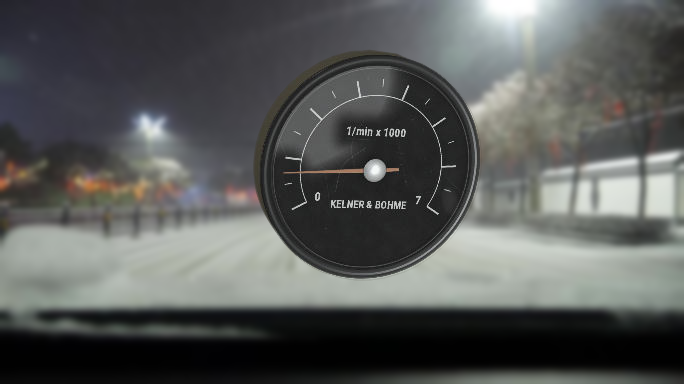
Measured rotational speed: 750 rpm
